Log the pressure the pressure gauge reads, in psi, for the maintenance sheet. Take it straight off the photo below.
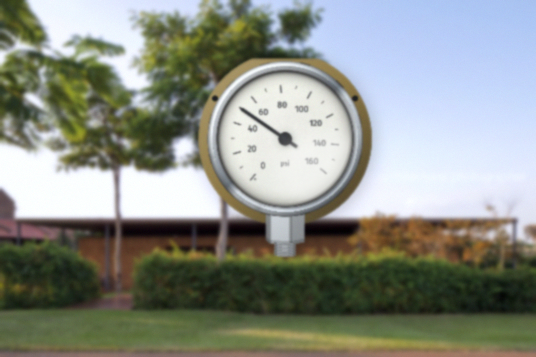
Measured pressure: 50 psi
